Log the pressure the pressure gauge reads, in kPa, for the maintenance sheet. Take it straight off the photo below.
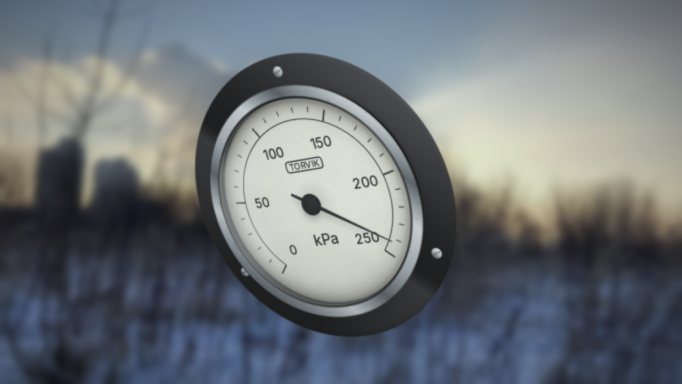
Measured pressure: 240 kPa
